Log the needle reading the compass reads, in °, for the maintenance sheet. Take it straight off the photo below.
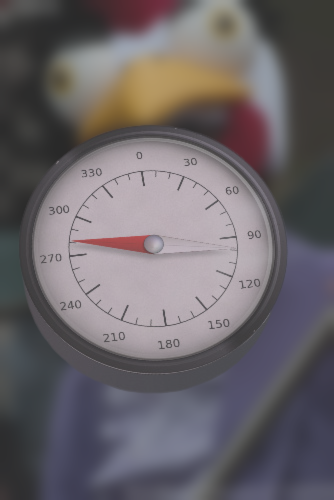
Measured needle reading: 280 °
